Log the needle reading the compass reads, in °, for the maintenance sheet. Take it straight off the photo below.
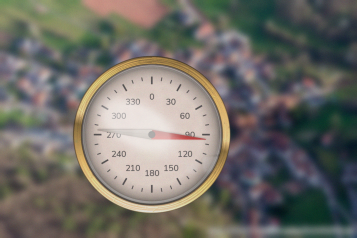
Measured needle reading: 95 °
